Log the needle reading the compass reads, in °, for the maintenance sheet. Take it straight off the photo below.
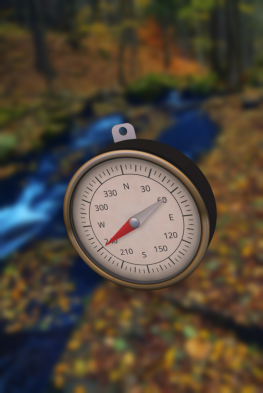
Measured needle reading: 240 °
